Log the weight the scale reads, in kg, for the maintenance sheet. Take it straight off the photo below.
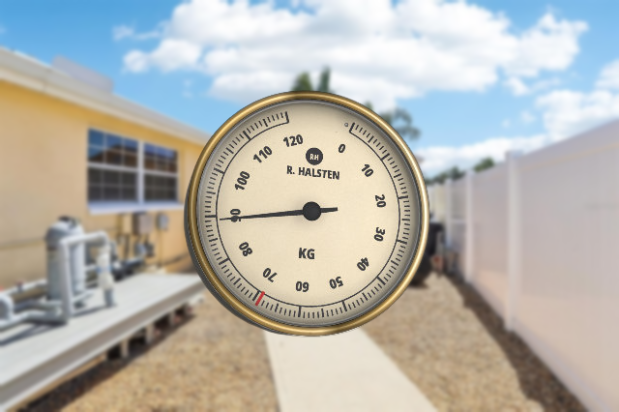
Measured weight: 89 kg
